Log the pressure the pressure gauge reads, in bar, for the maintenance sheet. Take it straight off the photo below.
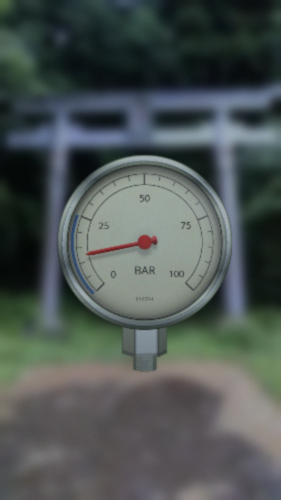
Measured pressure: 12.5 bar
